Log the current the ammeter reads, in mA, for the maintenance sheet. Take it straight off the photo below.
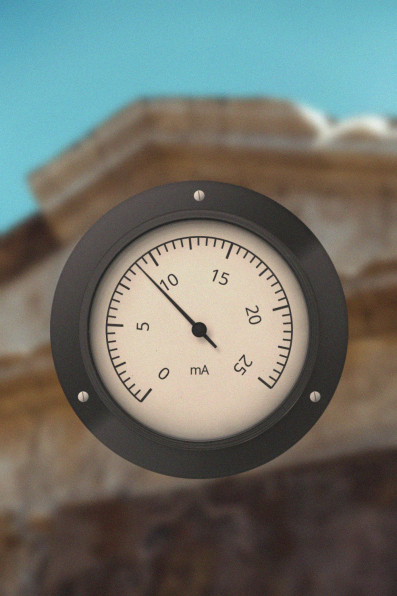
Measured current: 9 mA
